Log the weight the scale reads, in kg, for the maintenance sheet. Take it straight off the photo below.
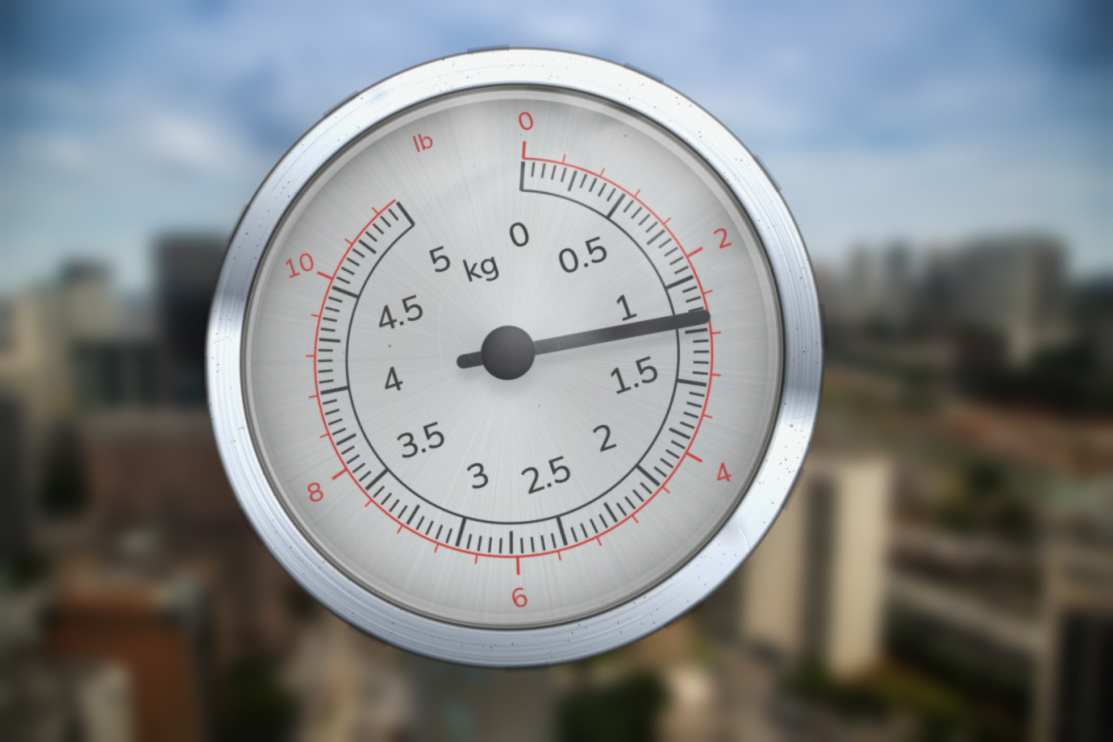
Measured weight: 1.2 kg
